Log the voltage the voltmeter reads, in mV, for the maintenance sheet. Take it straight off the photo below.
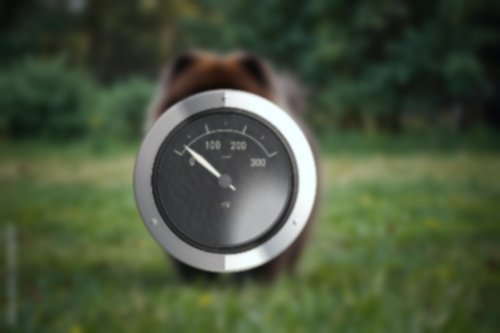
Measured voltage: 25 mV
